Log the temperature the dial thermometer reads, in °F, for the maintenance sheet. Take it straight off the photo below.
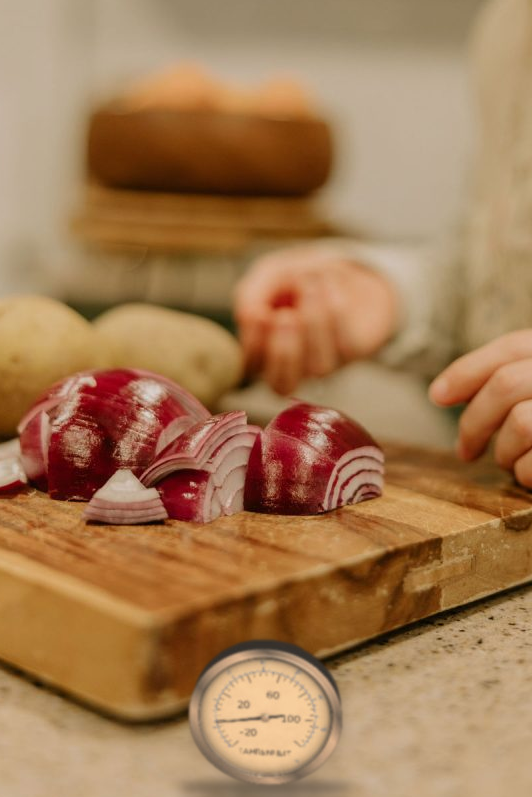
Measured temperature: 0 °F
